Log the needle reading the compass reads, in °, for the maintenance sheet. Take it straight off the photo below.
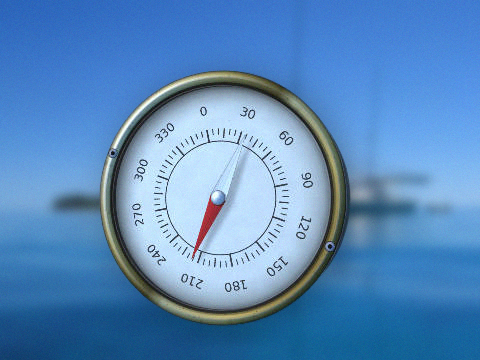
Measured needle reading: 215 °
